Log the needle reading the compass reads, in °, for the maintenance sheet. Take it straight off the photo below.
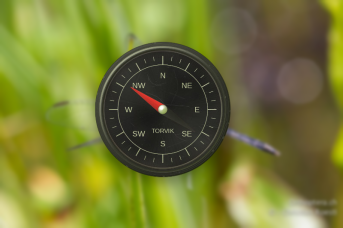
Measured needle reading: 305 °
